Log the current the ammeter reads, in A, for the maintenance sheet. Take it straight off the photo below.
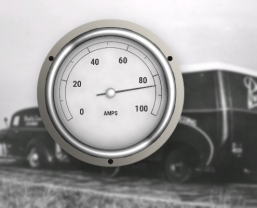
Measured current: 85 A
